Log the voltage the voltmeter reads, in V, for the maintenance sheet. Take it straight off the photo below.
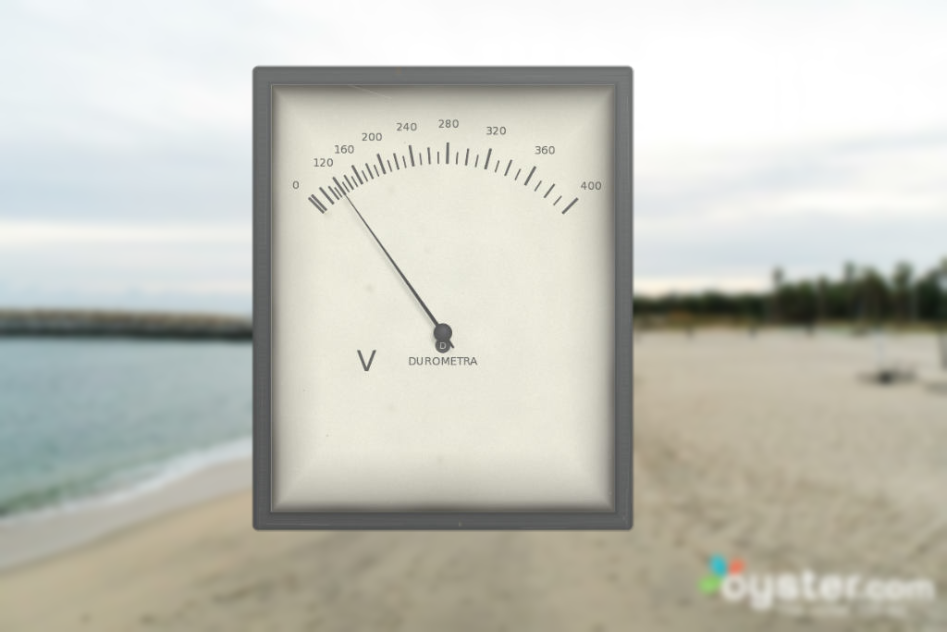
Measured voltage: 120 V
